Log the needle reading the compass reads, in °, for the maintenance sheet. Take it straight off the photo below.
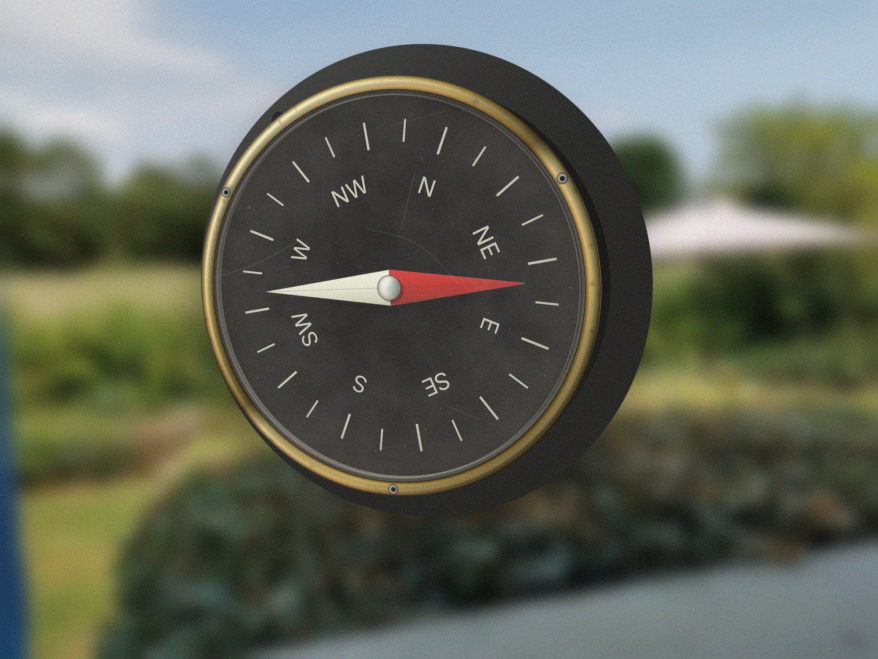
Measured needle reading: 67.5 °
